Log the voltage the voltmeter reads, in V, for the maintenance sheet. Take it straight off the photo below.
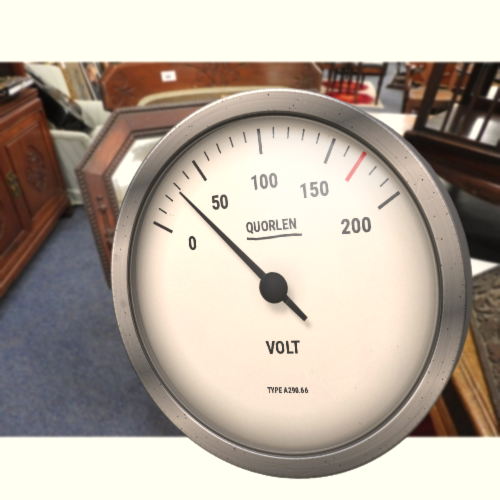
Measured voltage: 30 V
